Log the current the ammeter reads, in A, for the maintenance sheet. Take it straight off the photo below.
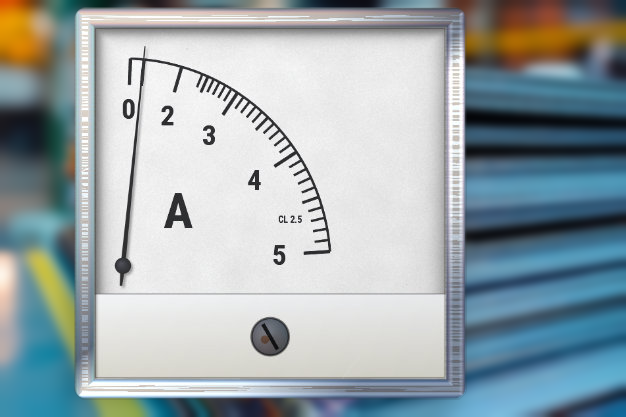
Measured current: 1 A
